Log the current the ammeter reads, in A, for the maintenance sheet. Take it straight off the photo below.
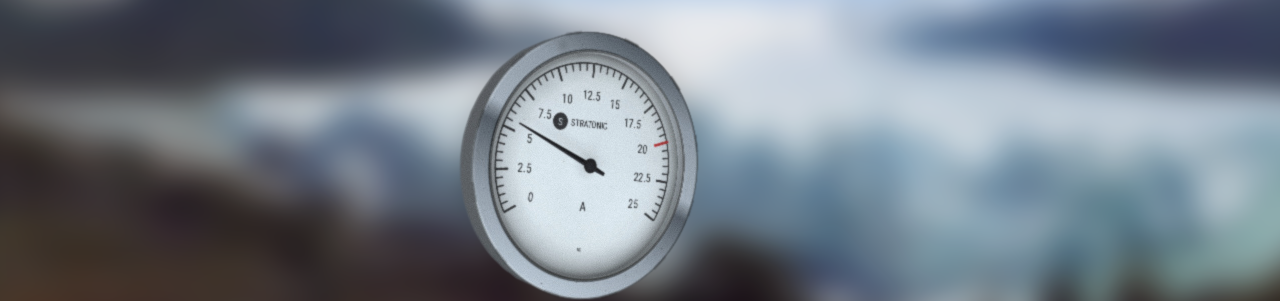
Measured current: 5.5 A
